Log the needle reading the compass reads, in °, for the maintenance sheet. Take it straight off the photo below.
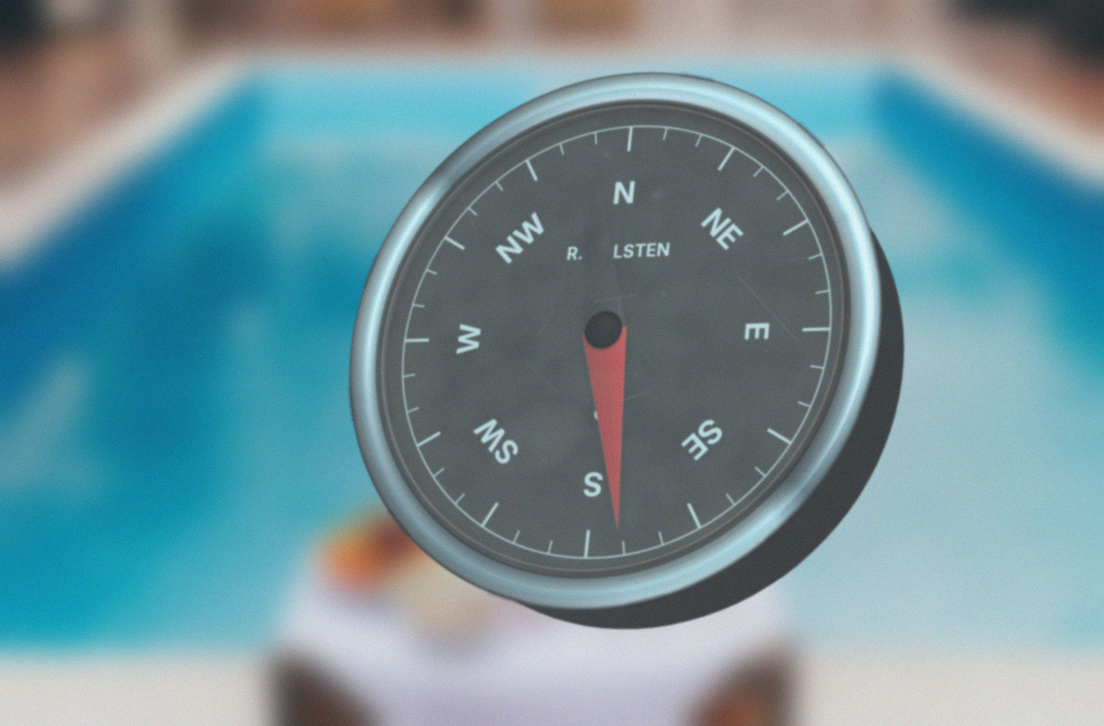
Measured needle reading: 170 °
